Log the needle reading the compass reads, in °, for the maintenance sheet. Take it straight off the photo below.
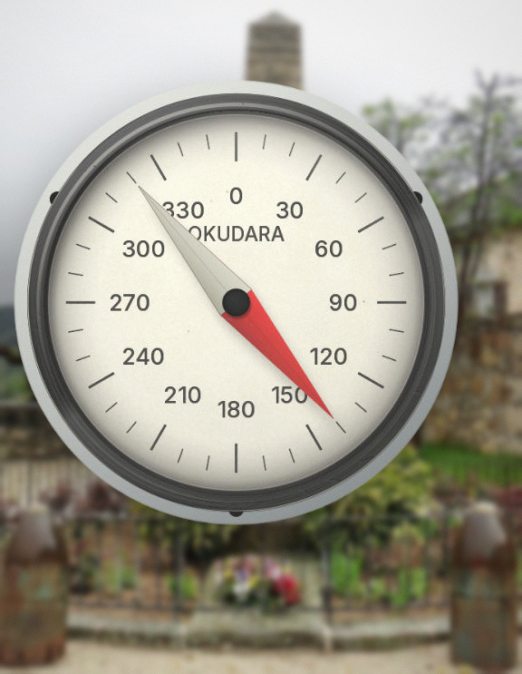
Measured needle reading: 140 °
